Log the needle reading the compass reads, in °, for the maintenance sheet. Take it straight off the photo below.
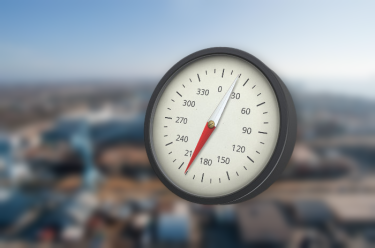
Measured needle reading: 200 °
